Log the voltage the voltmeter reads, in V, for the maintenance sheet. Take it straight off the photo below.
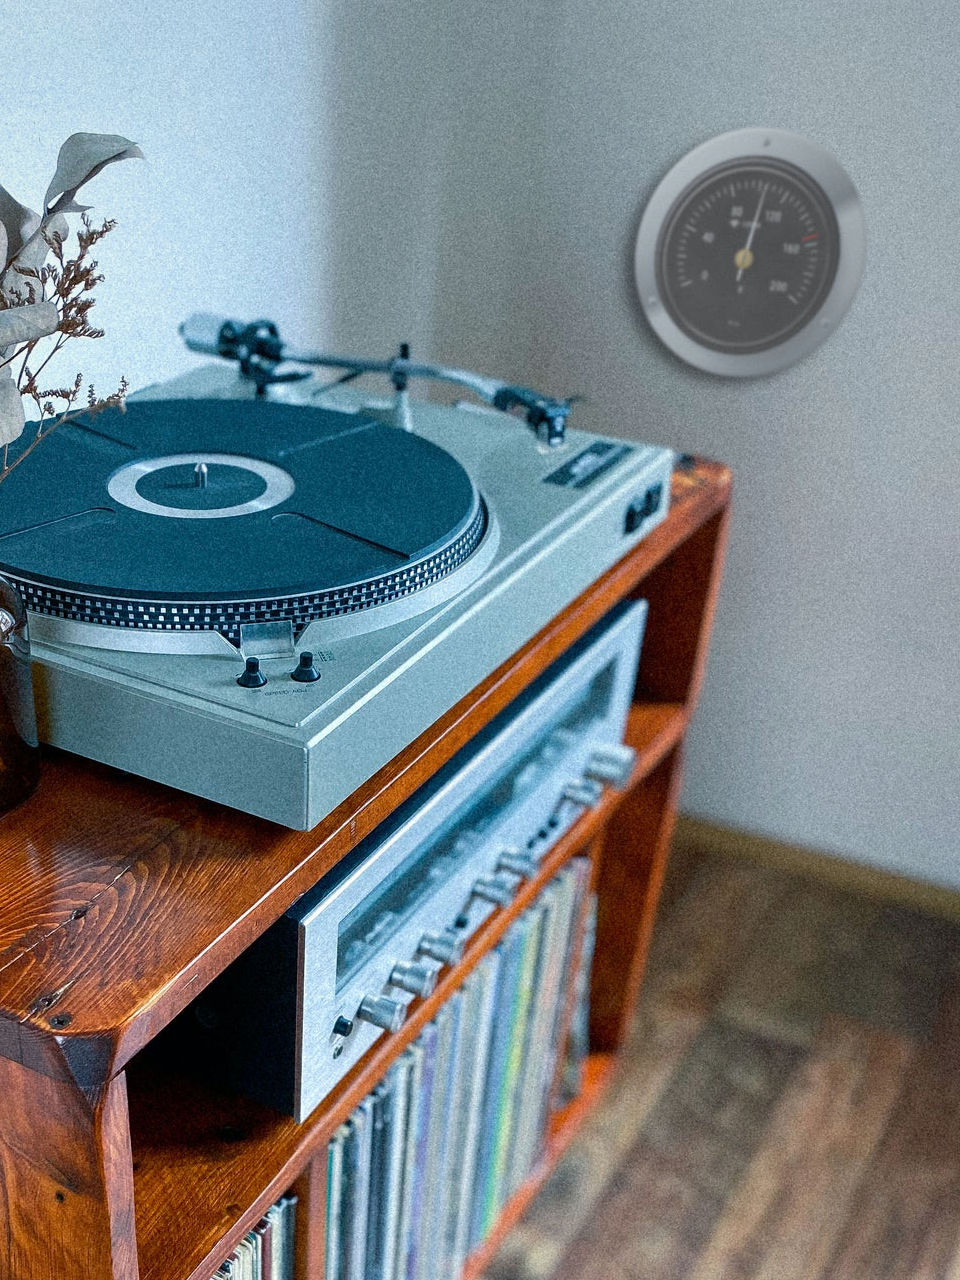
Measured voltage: 105 V
